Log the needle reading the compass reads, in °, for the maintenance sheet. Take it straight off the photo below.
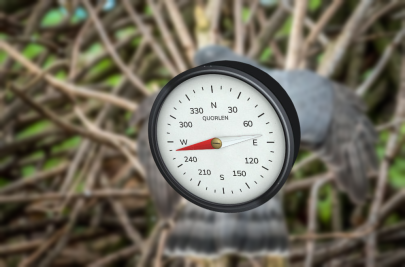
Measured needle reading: 260 °
